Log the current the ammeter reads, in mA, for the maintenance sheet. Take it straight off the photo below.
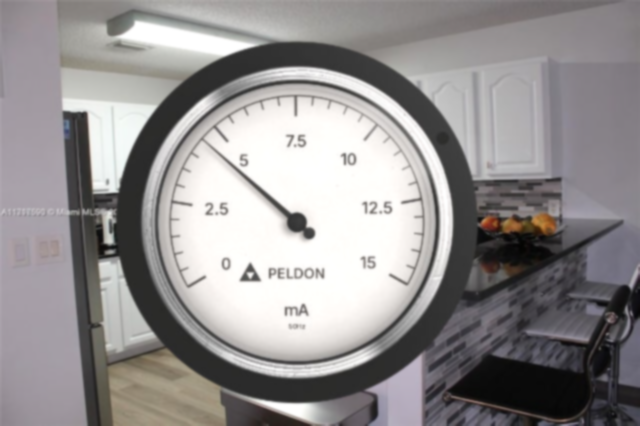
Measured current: 4.5 mA
